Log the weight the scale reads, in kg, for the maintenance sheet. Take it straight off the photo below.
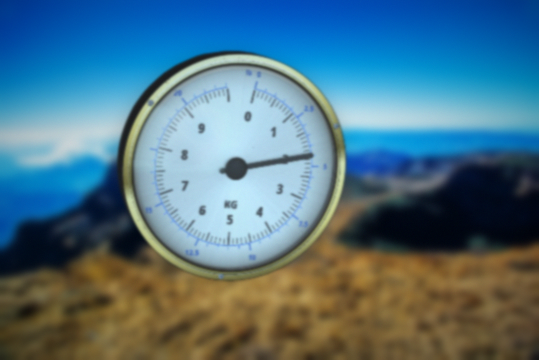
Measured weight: 2 kg
